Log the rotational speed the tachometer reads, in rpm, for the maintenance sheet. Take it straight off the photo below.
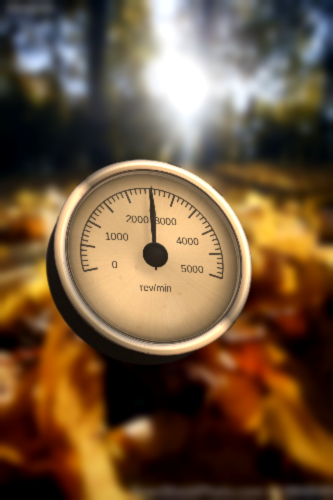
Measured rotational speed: 2500 rpm
